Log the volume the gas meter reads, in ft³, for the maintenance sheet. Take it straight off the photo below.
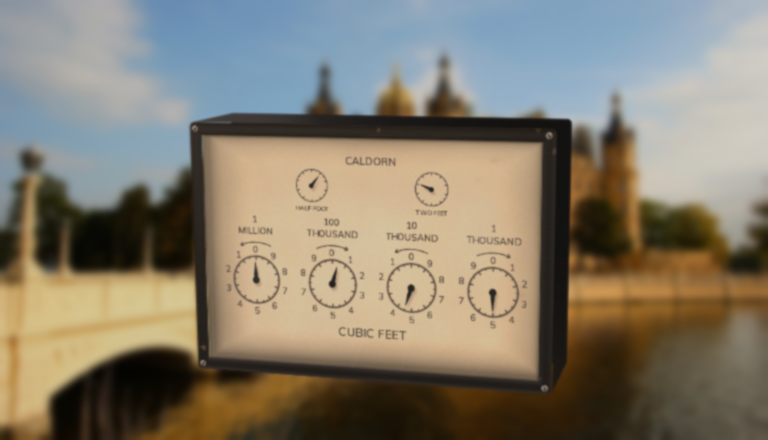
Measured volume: 4500 ft³
